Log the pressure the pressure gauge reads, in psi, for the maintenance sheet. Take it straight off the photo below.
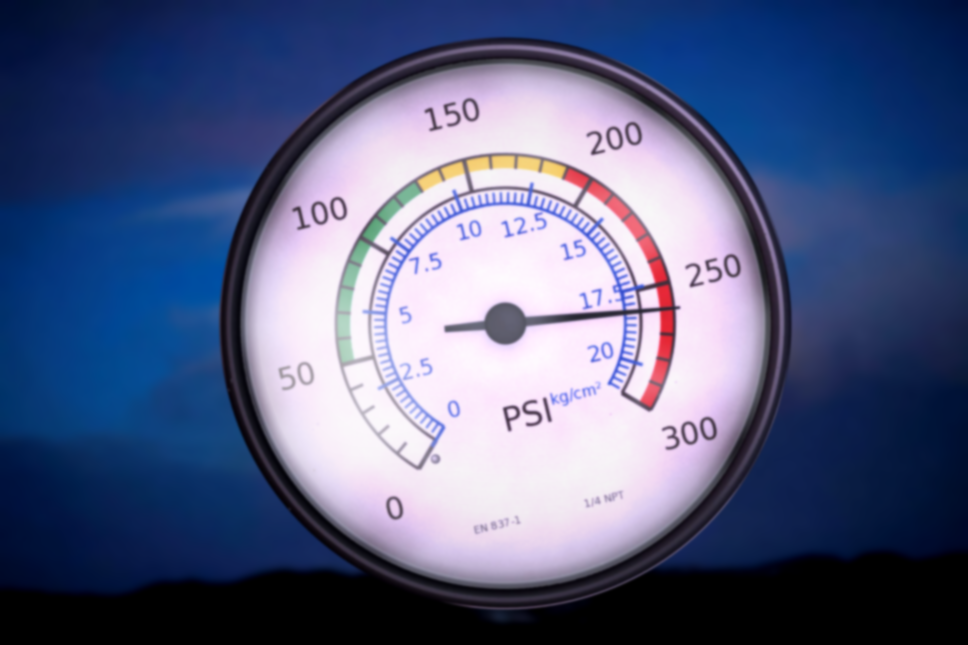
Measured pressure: 260 psi
